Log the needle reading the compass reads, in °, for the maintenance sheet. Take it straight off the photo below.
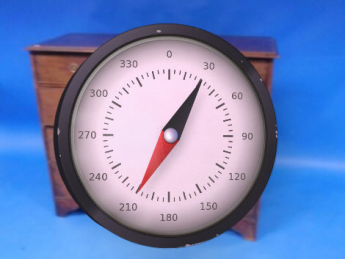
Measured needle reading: 210 °
